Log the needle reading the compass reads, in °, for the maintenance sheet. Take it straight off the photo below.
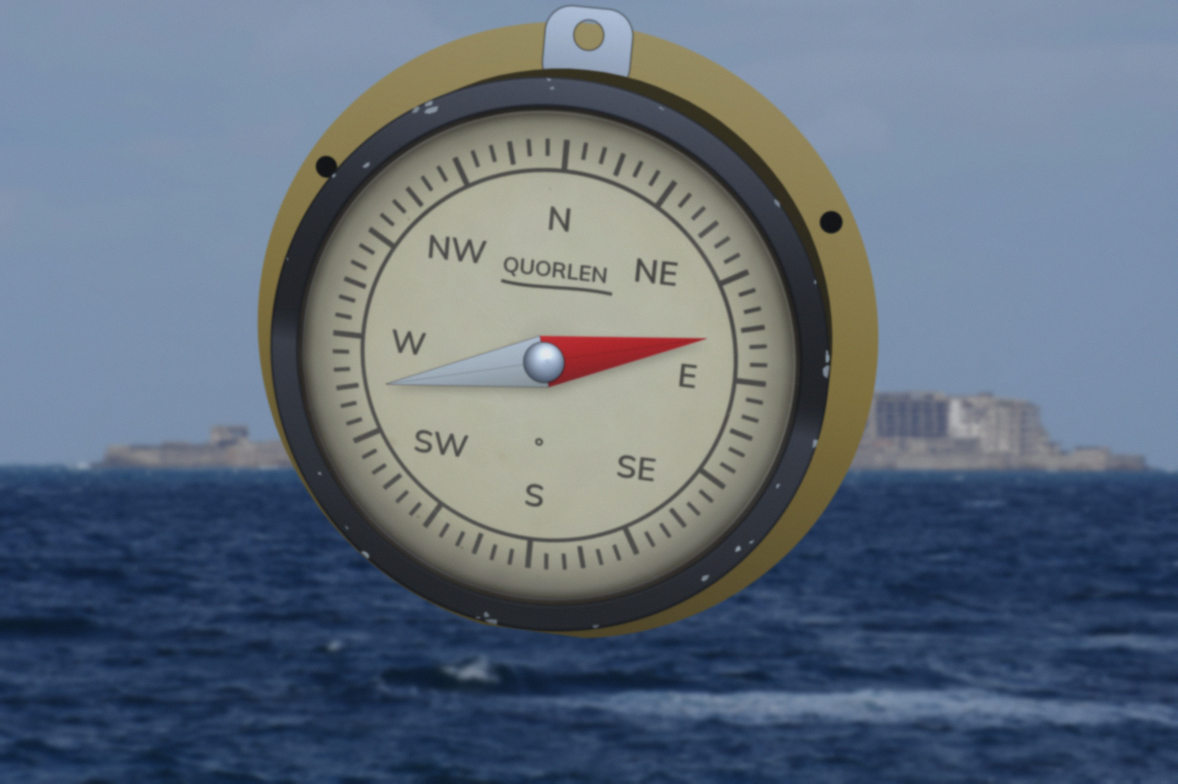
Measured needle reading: 75 °
